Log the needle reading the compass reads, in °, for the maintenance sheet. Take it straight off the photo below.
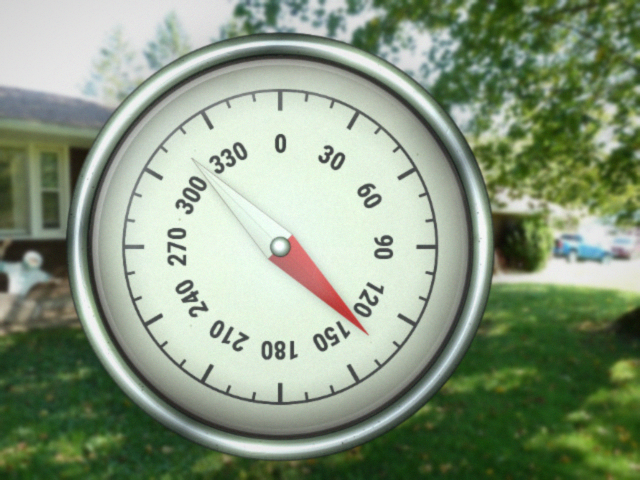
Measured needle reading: 135 °
